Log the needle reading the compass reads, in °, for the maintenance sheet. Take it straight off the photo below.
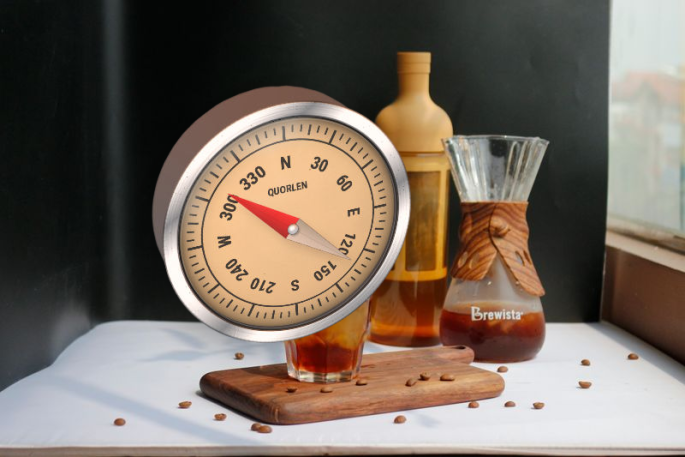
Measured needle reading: 310 °
